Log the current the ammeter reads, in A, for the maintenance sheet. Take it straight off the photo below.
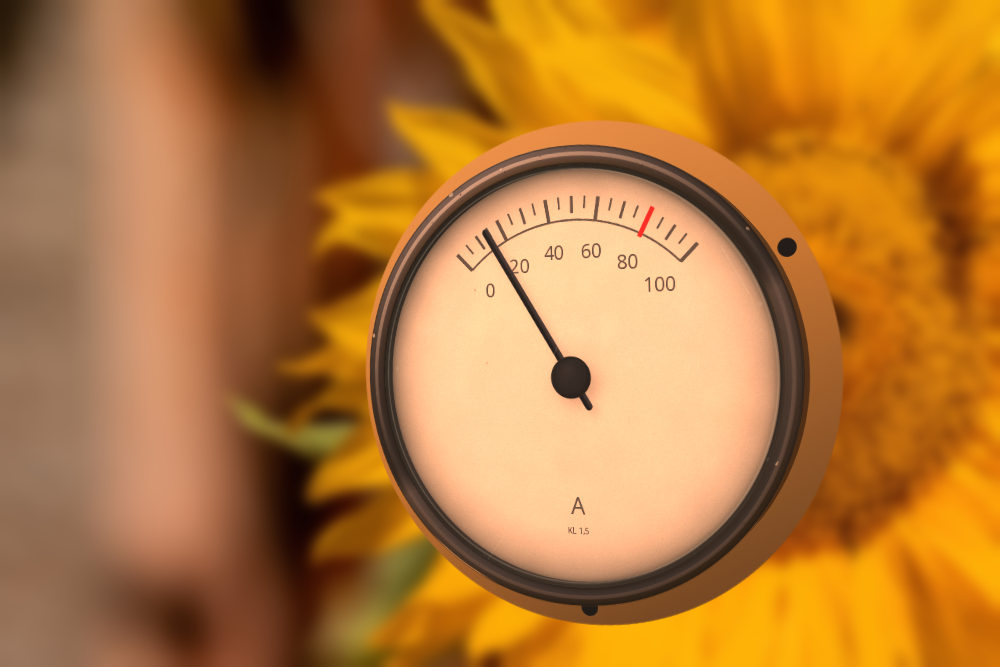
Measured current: 15 A
